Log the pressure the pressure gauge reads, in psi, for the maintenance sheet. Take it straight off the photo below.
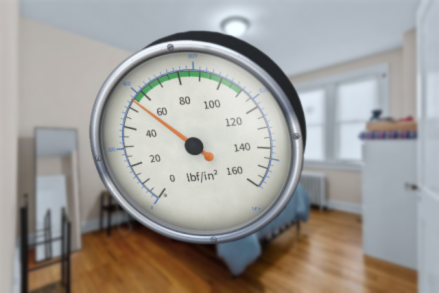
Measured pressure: 55 psi
